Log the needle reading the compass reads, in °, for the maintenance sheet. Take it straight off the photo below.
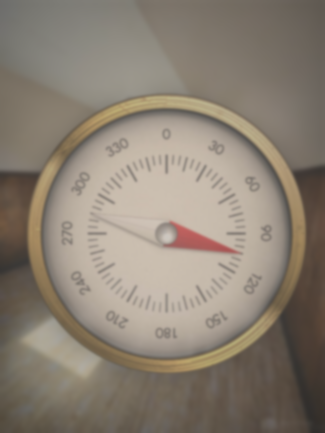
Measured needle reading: 105 °
